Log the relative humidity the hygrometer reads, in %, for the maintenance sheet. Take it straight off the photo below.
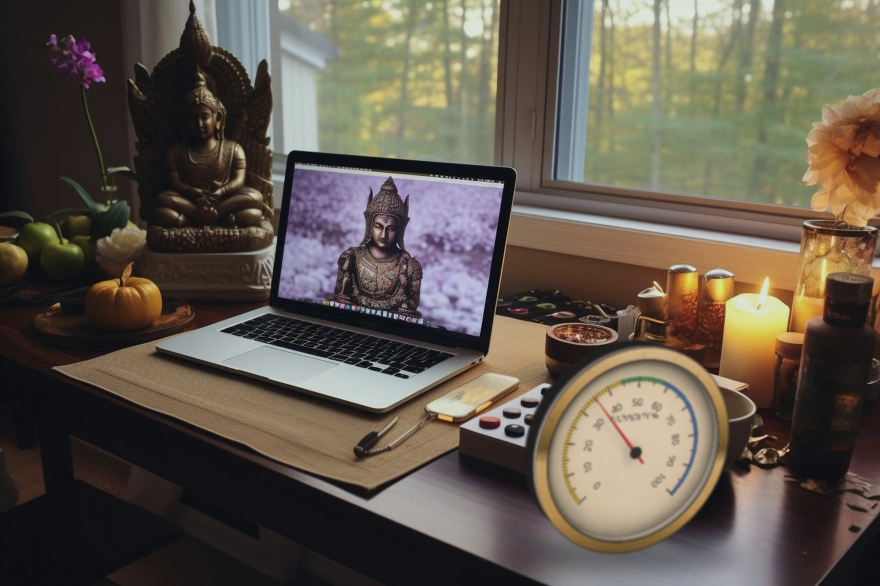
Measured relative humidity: 35 %
